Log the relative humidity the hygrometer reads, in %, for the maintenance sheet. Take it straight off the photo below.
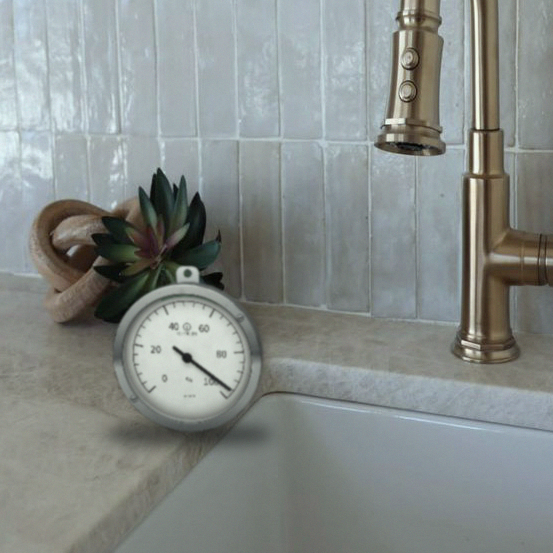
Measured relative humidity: 96 %
